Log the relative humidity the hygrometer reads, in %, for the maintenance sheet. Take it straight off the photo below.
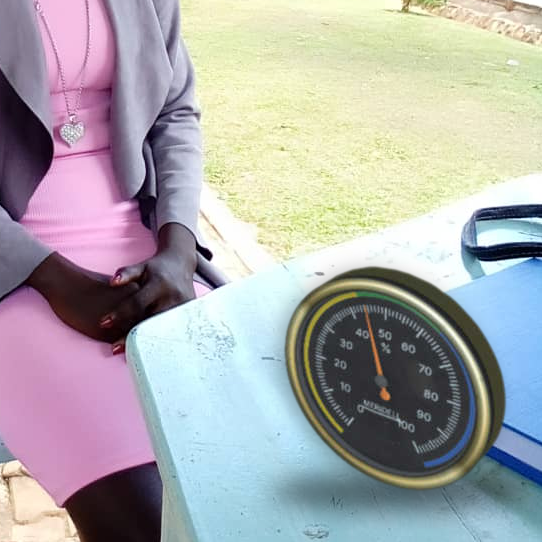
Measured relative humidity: 45 %
